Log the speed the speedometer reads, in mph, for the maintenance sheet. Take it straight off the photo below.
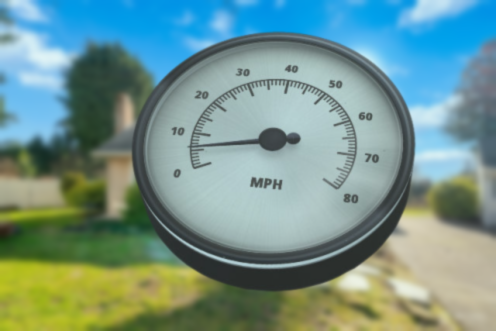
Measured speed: 5 mph
